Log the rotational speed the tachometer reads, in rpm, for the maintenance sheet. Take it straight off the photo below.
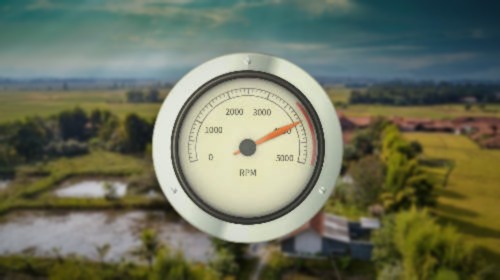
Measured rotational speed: 4000 rpm
